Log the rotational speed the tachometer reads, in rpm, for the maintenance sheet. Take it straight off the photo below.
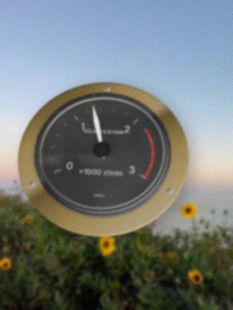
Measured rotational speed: 1300 rpm
